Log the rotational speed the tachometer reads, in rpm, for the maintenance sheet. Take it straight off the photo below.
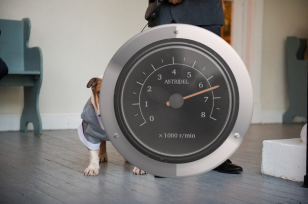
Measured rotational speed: 6500 rpm
